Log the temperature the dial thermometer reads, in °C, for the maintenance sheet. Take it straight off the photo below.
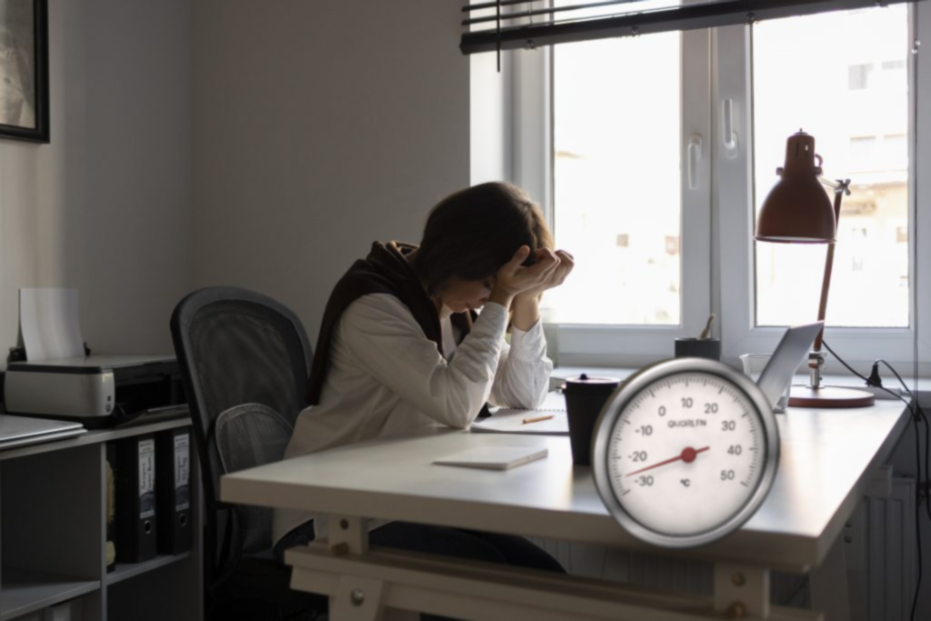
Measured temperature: -25 °C
